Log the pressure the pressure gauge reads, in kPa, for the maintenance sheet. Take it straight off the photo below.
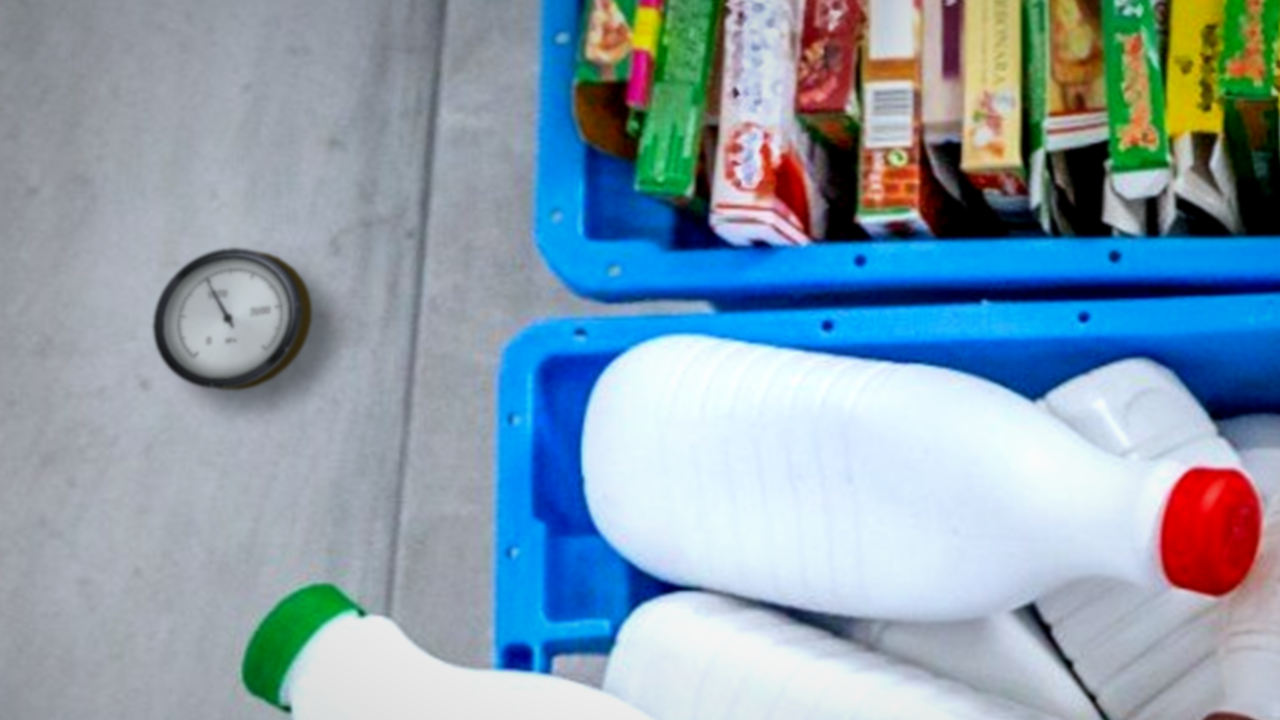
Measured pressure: 1000 kPa
